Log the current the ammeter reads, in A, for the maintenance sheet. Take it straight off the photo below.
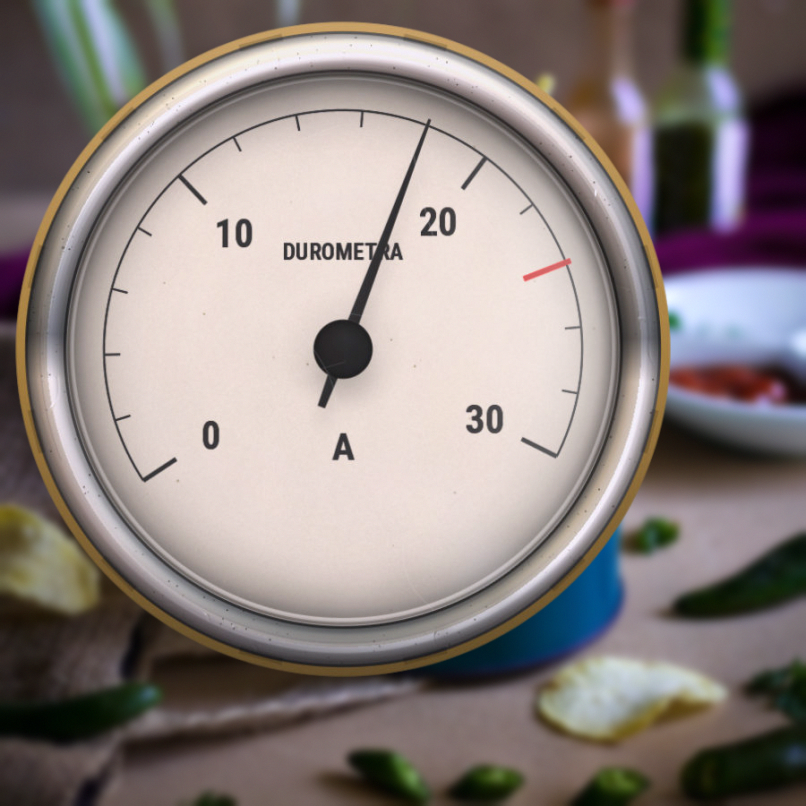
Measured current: 18 A
